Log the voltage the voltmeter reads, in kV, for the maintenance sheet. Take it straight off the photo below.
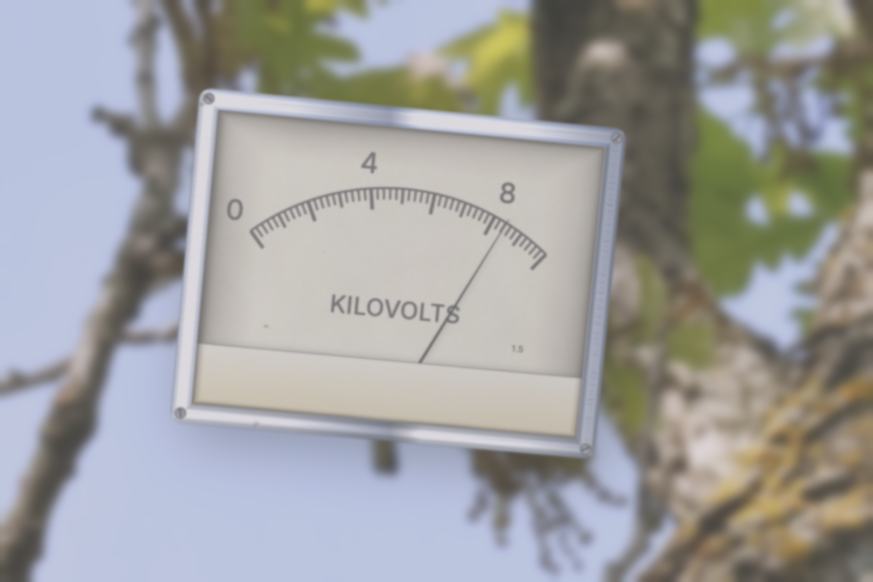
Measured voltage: 8.4 kV
